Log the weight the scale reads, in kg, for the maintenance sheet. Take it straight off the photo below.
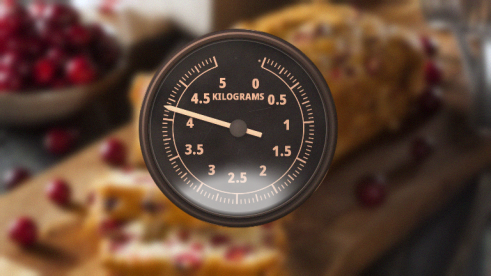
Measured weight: 4.15 kg
